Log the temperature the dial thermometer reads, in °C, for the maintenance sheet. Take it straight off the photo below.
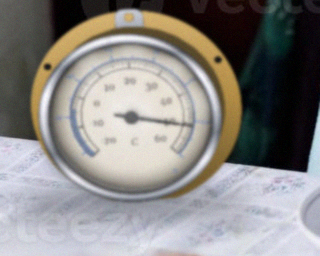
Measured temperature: 50 °C
